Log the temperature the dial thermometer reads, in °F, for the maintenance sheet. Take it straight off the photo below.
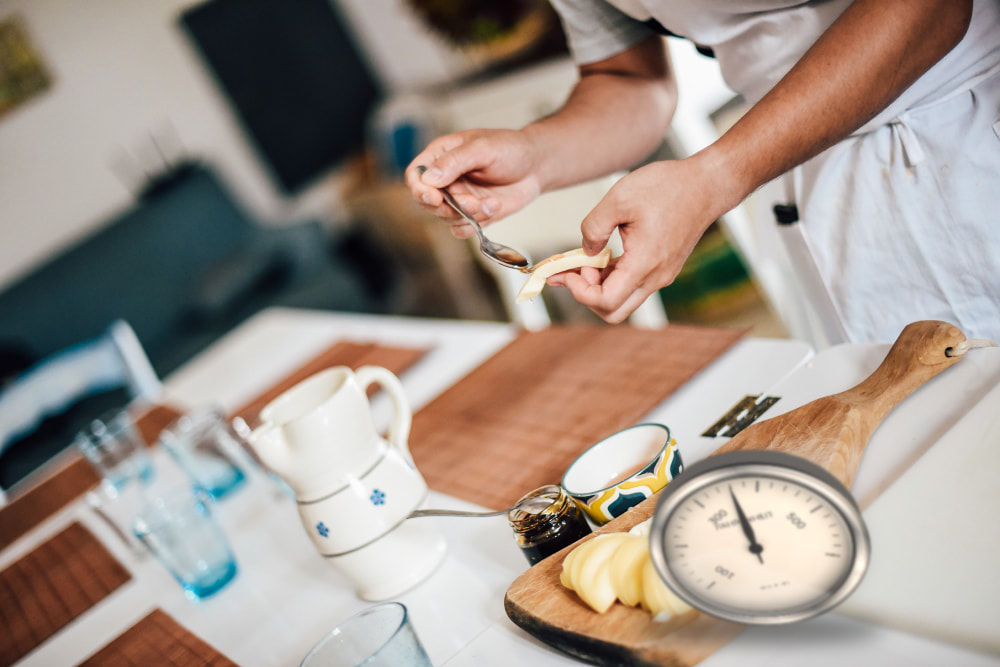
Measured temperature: 360 °F
